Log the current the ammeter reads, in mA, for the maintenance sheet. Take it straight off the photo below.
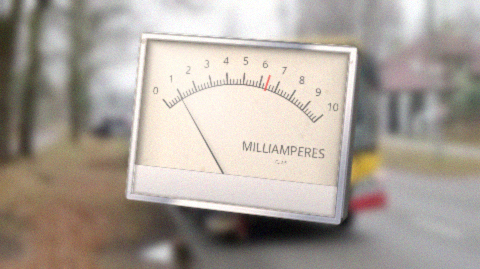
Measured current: 1 mA
